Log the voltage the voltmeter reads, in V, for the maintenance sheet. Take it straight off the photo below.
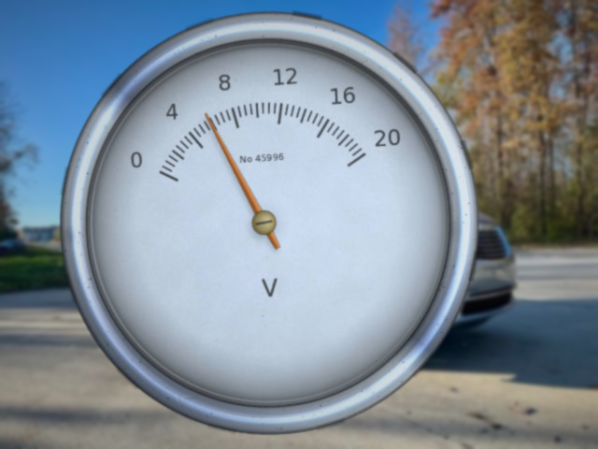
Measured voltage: 6 V
